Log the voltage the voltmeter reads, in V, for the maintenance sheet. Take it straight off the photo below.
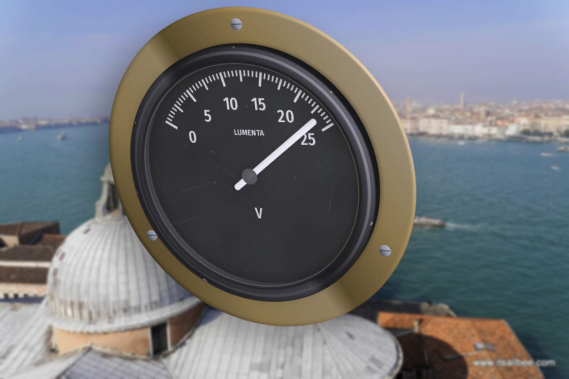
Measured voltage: 23.5 V
